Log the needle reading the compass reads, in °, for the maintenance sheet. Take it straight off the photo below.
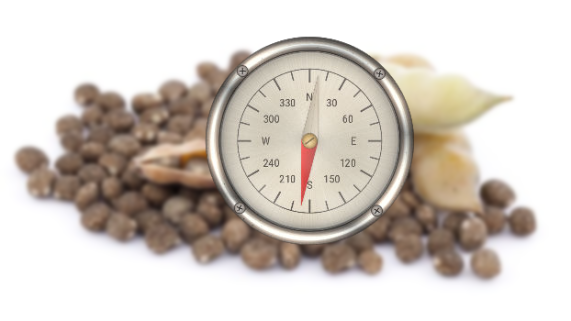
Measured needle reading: 187.5 °
